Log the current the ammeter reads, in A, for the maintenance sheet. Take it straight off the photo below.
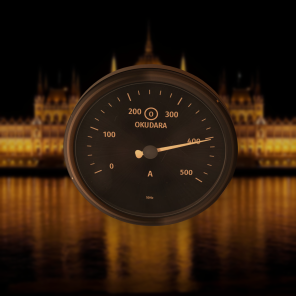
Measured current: 400 A
